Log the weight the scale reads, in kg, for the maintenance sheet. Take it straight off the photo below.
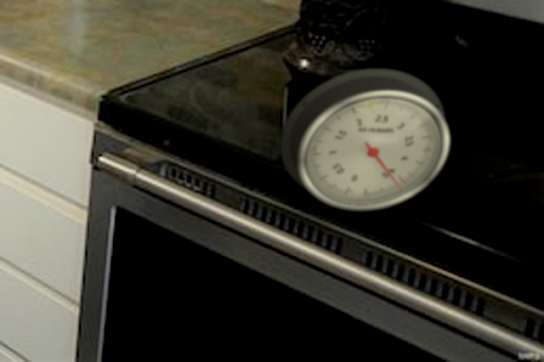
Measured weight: 4.5 kg
